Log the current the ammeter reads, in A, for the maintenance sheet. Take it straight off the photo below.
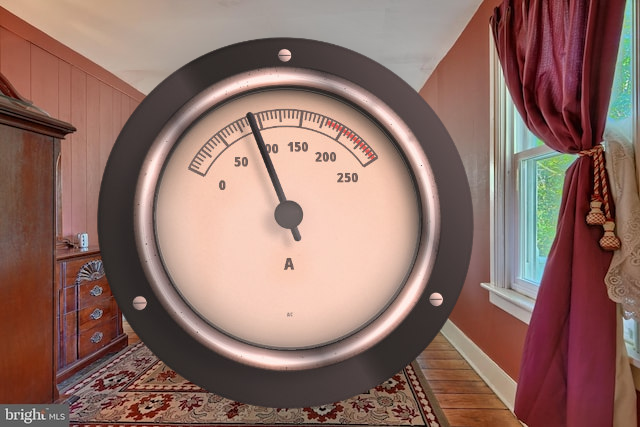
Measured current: 90 A
